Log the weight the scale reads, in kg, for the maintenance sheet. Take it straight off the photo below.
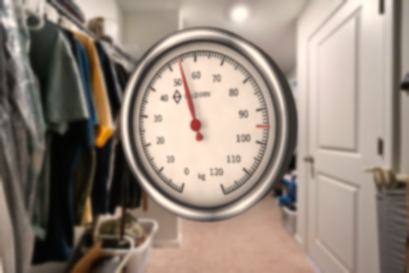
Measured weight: 55 kg
